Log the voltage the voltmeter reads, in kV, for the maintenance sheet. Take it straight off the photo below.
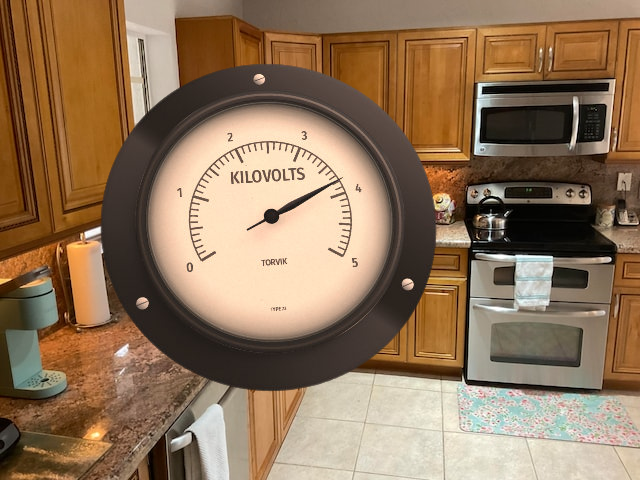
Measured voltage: 3.8 kV
